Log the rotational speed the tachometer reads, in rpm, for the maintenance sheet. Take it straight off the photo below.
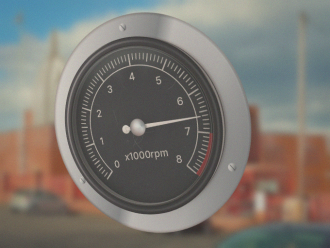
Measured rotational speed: 6600 rpm
